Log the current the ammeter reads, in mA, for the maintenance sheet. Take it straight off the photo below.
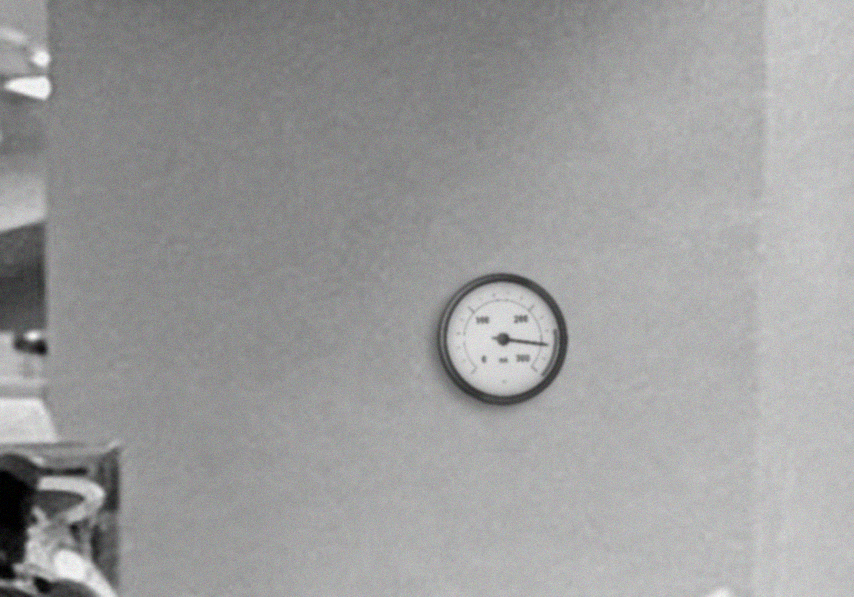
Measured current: 260 mA
